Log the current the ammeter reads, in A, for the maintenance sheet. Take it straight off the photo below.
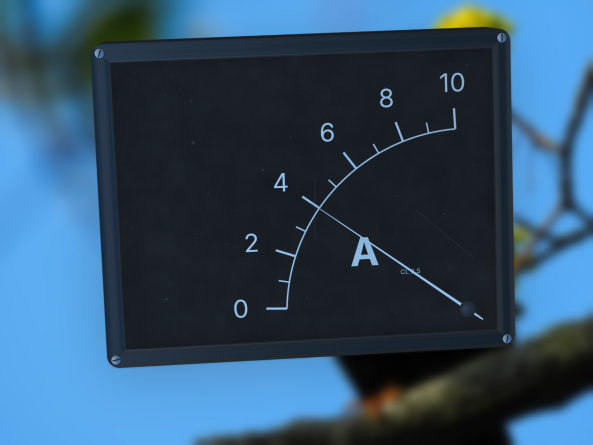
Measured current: 4 A
